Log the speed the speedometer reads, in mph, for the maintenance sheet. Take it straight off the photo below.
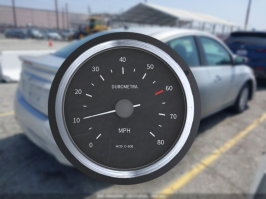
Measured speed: 10 mph
